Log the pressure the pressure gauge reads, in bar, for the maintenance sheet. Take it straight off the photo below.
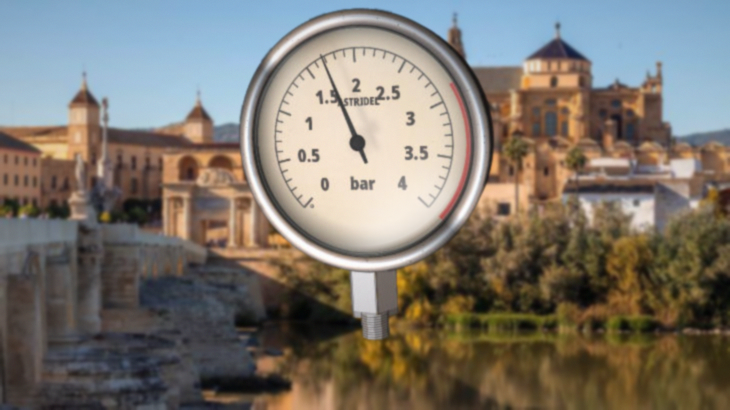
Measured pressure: 1.7 bar
